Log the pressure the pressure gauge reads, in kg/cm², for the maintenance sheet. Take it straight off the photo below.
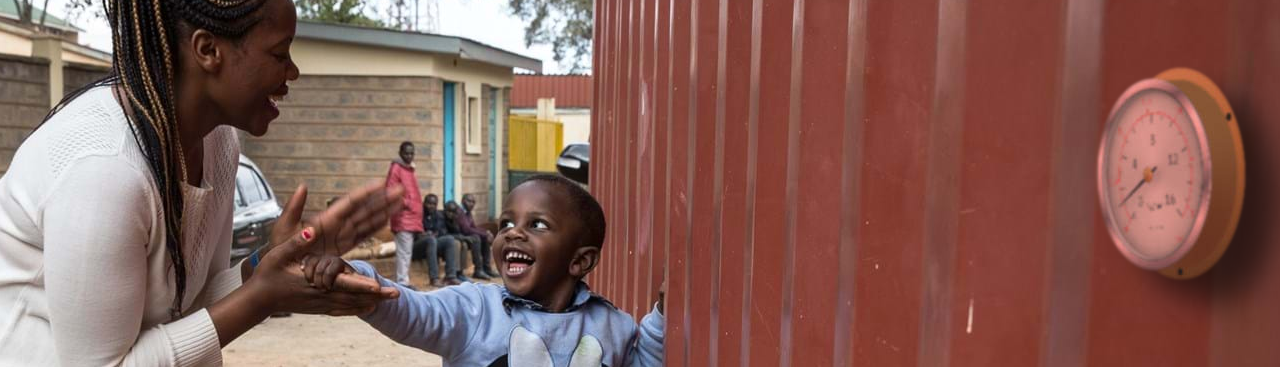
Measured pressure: 1 kg/cm²
